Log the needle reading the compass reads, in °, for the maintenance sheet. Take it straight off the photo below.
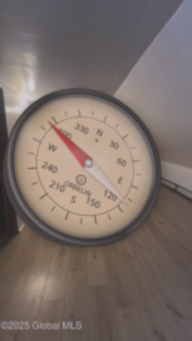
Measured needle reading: 292.5 °
